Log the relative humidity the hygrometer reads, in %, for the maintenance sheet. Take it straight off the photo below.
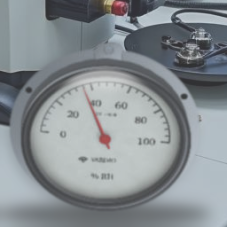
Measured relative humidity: 36 %
